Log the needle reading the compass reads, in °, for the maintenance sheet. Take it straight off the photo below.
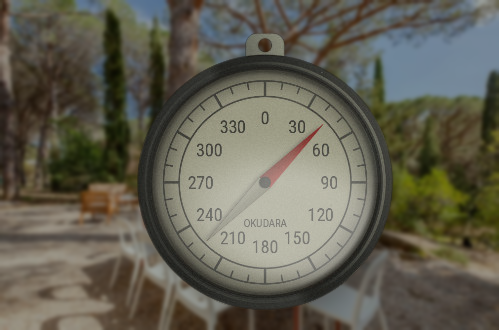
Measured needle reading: 45 °
